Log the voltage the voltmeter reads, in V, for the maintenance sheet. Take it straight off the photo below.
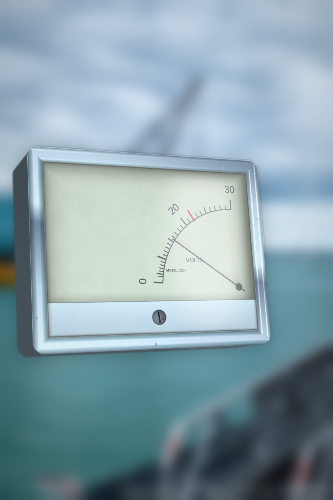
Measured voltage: 15 V
